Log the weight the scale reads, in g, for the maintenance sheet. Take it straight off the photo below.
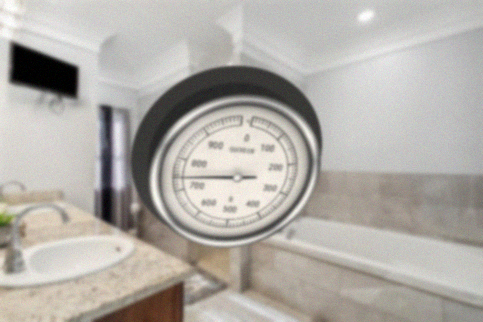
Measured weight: 750 g
